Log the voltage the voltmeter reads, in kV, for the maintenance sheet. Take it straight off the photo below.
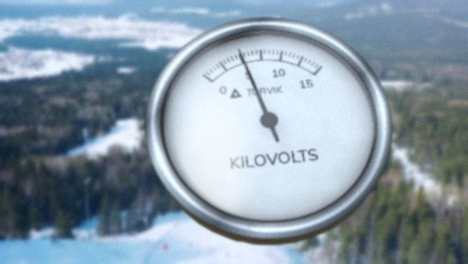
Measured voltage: 5 kV
